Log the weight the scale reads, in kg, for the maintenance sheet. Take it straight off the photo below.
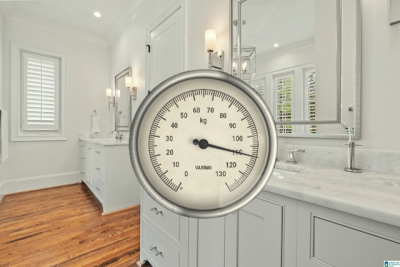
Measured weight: 110 kg
